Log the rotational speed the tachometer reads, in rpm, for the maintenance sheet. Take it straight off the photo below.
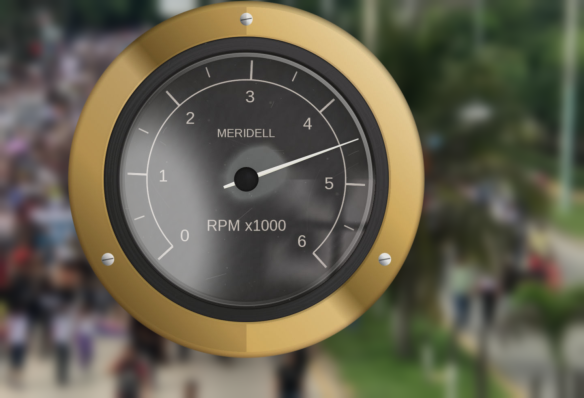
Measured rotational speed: 4500 rpm
